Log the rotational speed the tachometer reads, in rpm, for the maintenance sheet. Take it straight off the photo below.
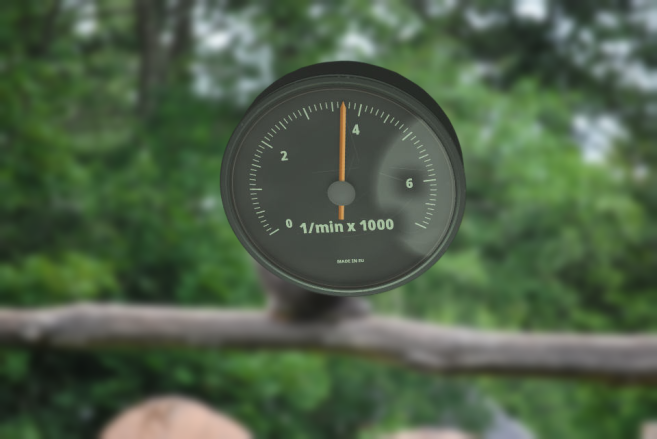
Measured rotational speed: 3700 rpm
